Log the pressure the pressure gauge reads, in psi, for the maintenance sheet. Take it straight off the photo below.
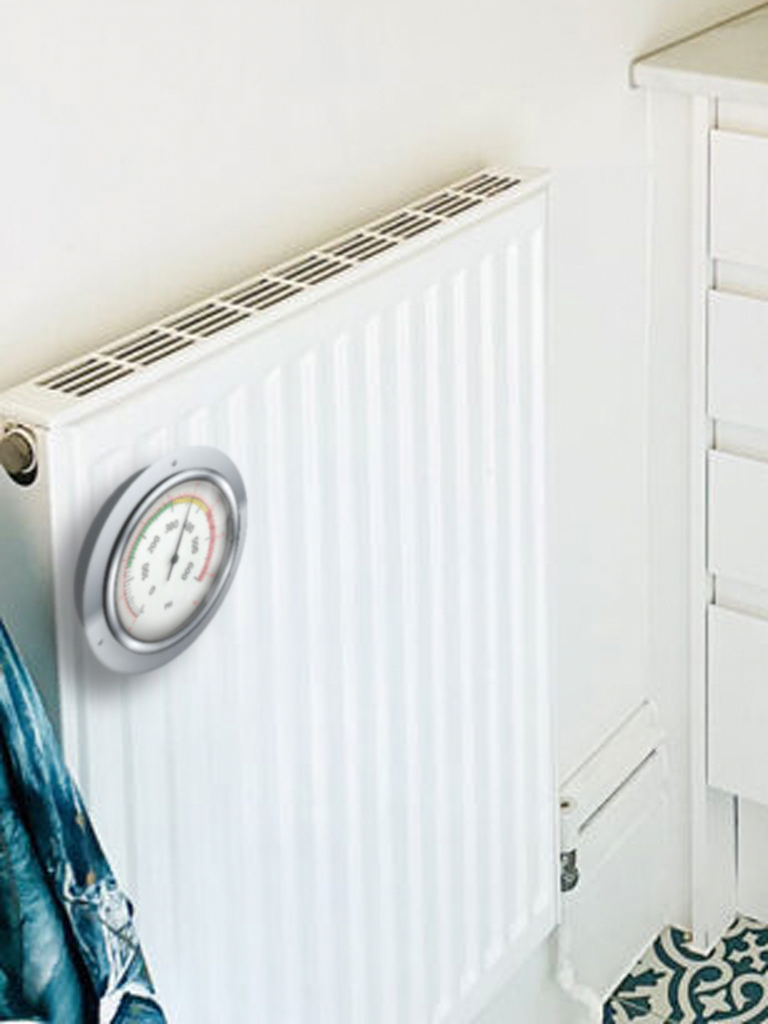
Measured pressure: 350 psi
